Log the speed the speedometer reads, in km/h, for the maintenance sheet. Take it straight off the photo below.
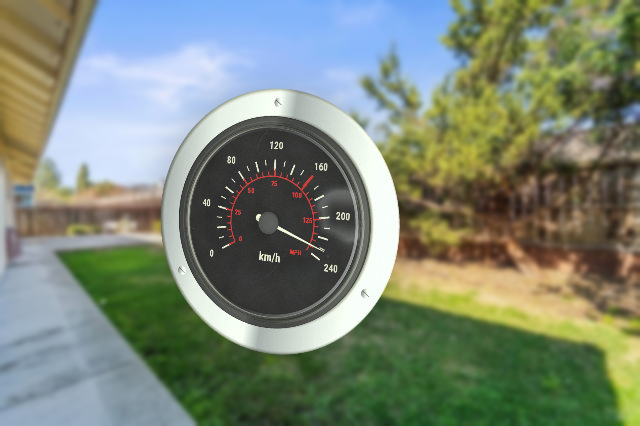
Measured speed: 230 km/h
